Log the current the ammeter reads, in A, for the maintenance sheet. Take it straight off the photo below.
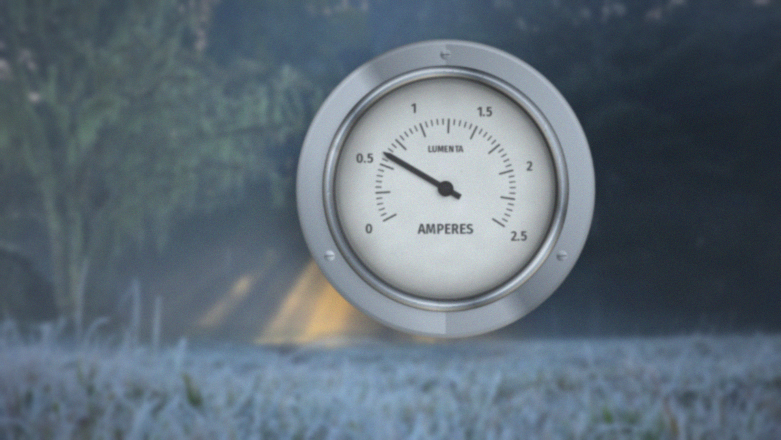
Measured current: 0.6 A
